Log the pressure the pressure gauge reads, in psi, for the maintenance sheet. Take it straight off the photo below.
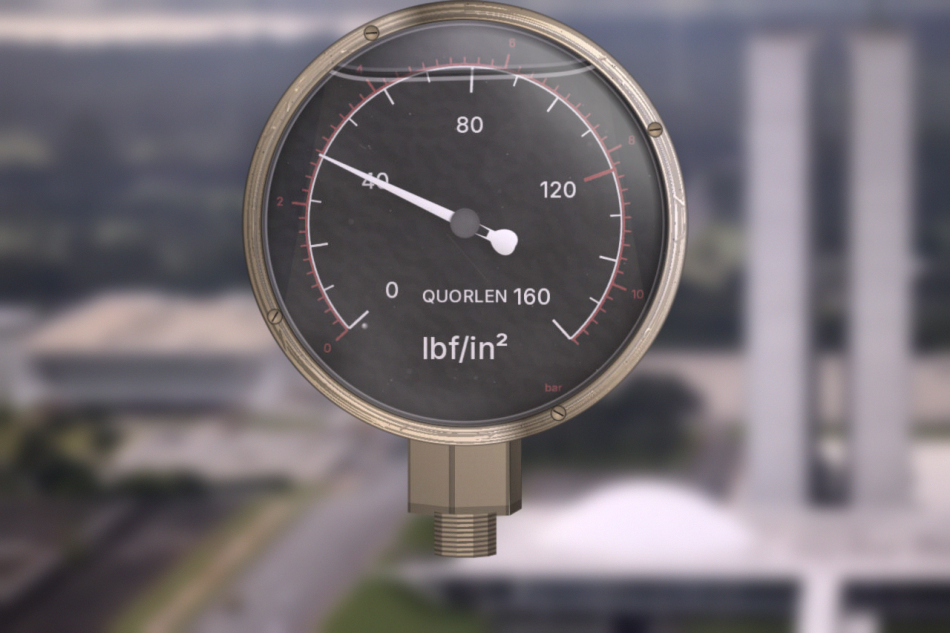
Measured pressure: 40 psi
